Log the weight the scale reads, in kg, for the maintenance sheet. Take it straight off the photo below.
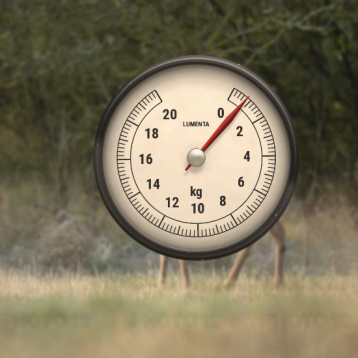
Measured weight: 0.8 kg
